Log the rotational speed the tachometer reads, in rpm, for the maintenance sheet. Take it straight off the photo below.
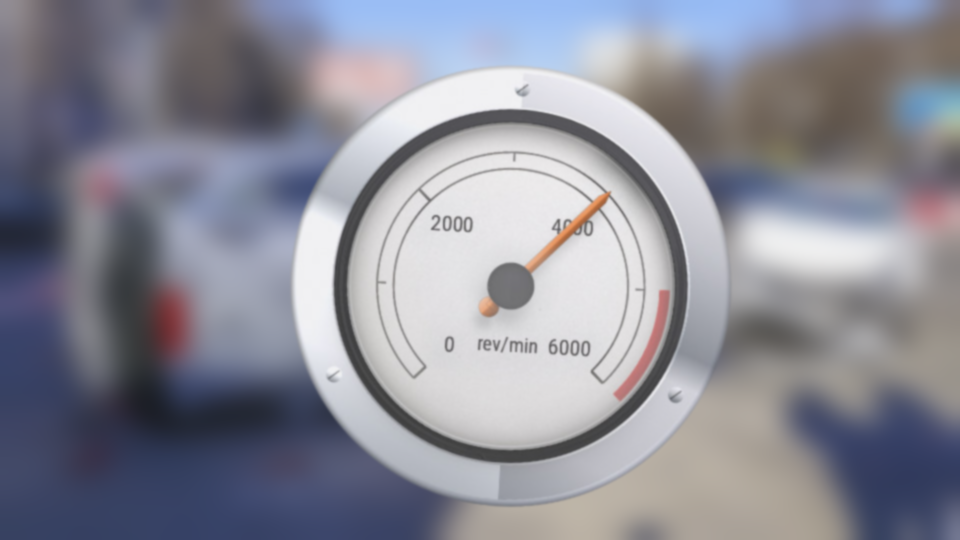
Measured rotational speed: 4000 rpm
